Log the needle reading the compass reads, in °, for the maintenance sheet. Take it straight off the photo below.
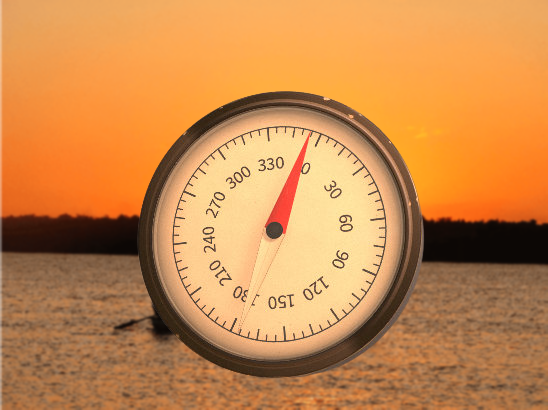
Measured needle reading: 355 °
